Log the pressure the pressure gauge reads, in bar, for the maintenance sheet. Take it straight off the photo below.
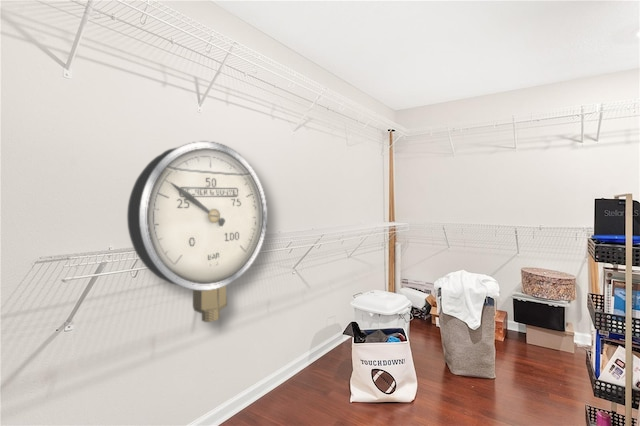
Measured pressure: 30 bar
